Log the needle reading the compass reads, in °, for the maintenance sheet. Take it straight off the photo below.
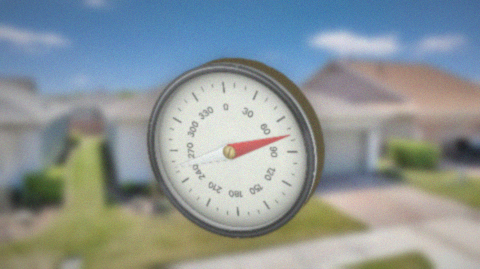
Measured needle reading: 75 °
